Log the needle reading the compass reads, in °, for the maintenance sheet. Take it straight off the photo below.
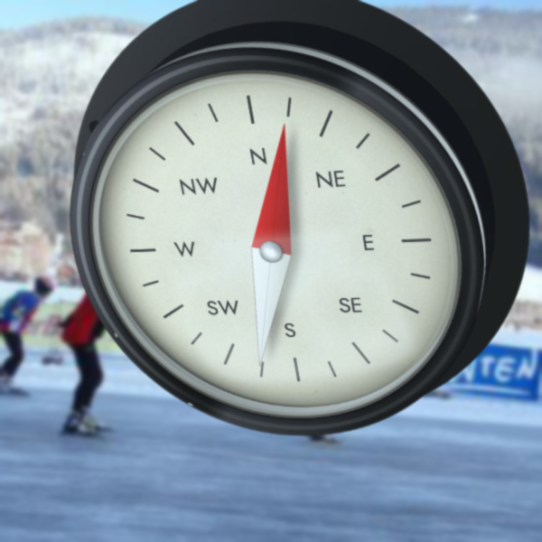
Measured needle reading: 15 °
